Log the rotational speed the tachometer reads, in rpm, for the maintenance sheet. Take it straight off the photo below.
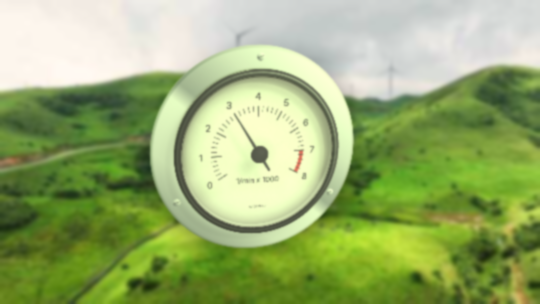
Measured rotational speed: 3000 rpm
